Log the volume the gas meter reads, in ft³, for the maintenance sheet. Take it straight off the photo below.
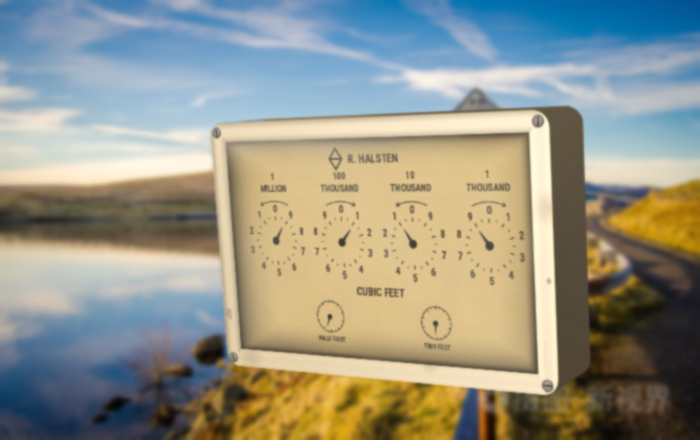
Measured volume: 910900 ft³
